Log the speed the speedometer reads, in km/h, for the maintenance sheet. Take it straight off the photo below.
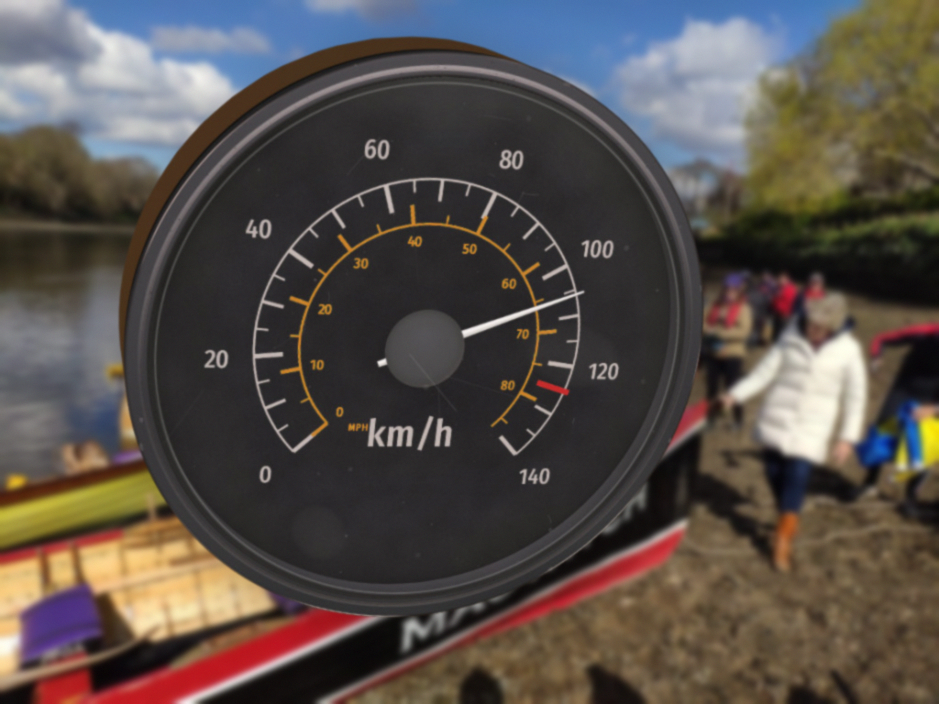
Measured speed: 105 km/h
